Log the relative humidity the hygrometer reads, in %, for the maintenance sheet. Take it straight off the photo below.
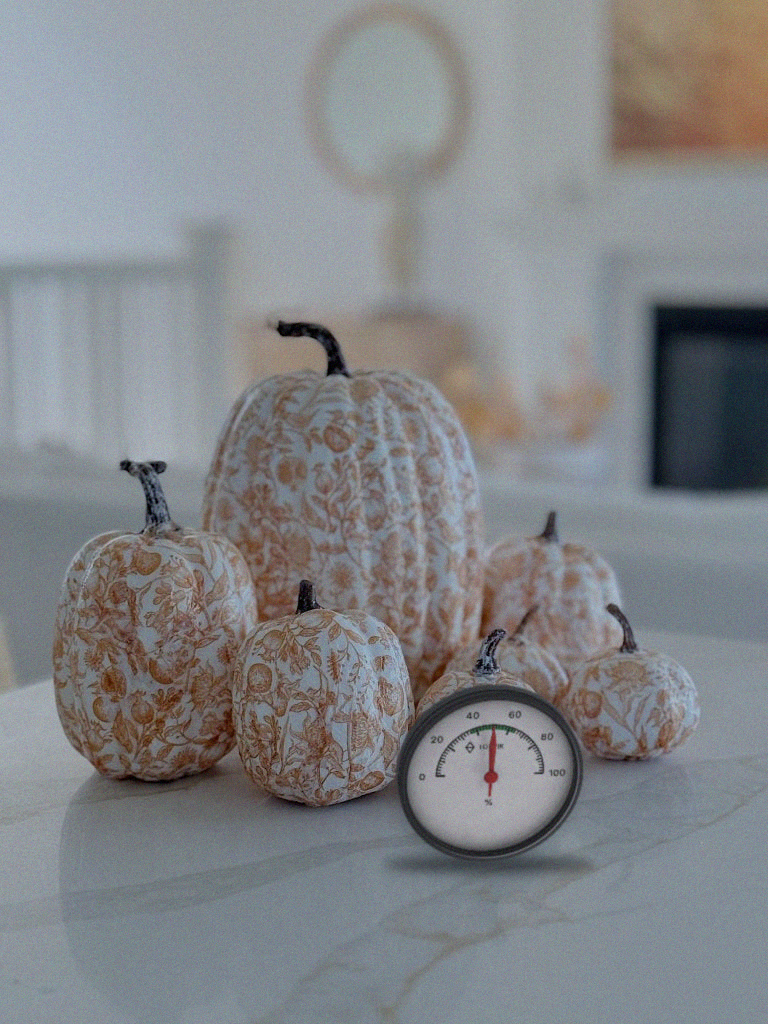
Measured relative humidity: 50 %
